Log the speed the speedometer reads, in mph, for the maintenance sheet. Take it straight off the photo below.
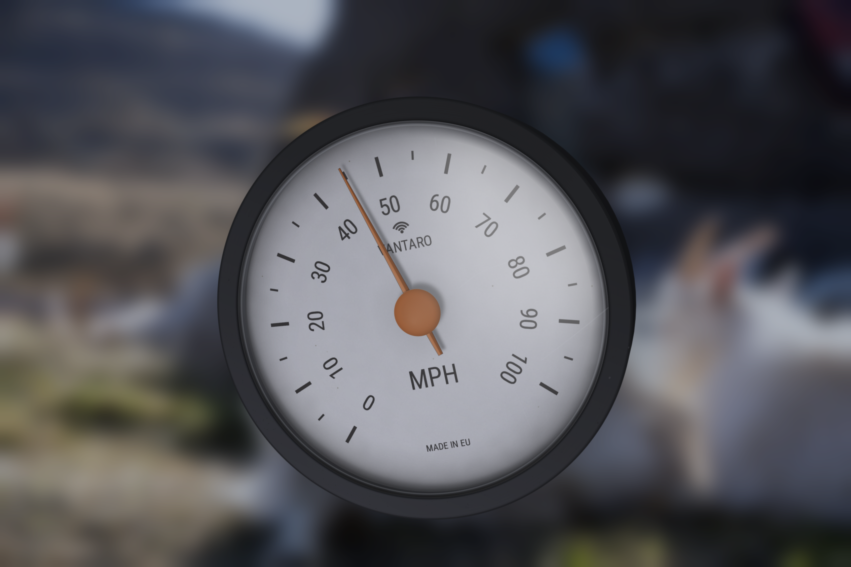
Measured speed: 45 mph
